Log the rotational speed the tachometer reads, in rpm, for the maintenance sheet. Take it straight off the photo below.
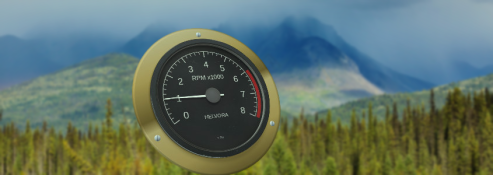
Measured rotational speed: 1000 rpm
